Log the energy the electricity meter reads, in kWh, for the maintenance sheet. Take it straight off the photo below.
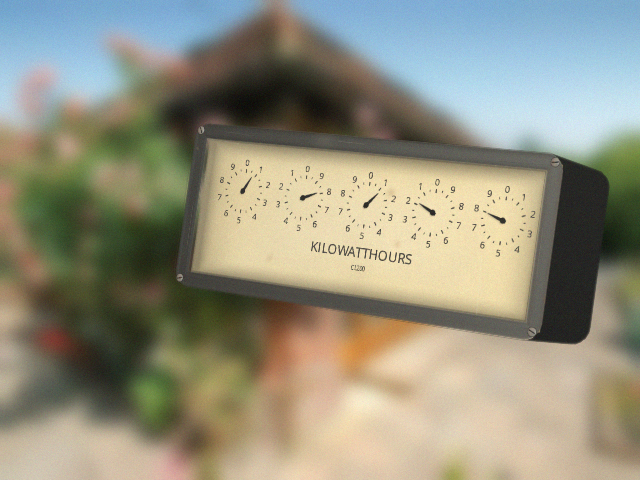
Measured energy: 8118 kWh
